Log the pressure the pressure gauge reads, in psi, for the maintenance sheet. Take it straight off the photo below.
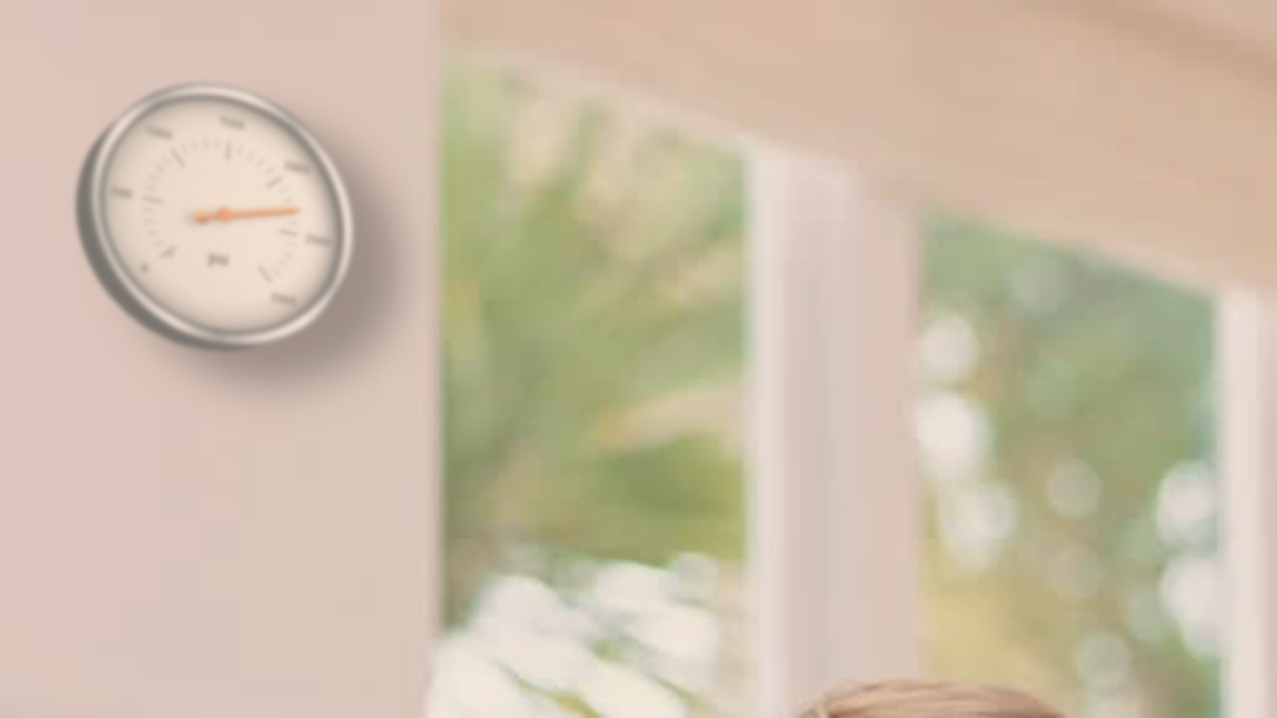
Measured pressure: 2300 psi
